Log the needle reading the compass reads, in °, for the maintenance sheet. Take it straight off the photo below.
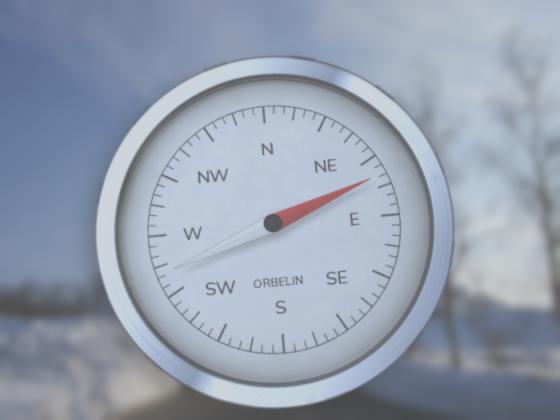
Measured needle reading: 70 °
